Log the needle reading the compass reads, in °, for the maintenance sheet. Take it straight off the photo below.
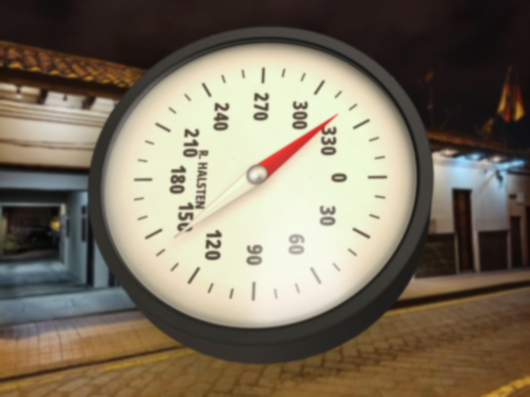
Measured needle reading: 320 °
